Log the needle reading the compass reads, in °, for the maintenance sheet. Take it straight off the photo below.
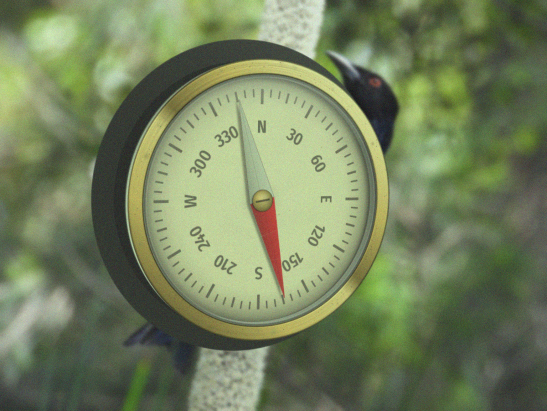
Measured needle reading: 165 °
